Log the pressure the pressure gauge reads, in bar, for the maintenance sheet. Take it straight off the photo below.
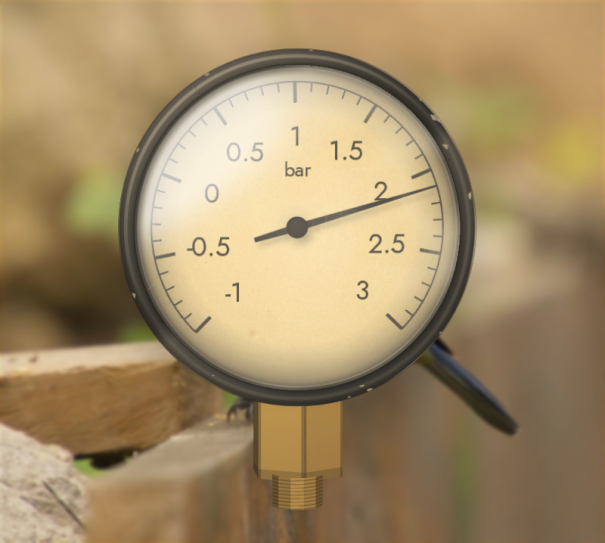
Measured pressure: 2.1 bar
